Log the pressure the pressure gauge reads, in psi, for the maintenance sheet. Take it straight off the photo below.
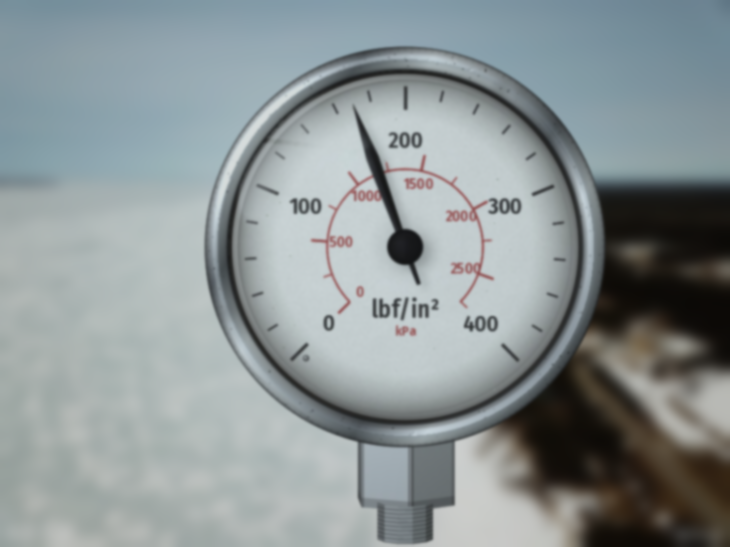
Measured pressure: 170 psi
